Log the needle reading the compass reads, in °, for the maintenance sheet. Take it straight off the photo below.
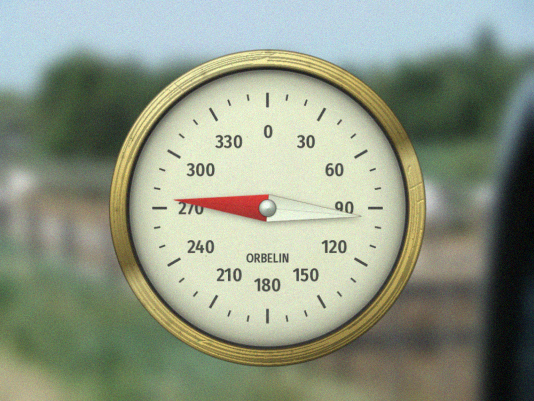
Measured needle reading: 275 °
